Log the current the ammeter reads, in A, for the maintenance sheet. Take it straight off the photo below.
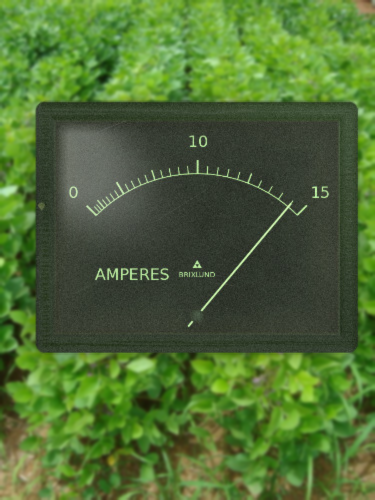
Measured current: 14.5 A
